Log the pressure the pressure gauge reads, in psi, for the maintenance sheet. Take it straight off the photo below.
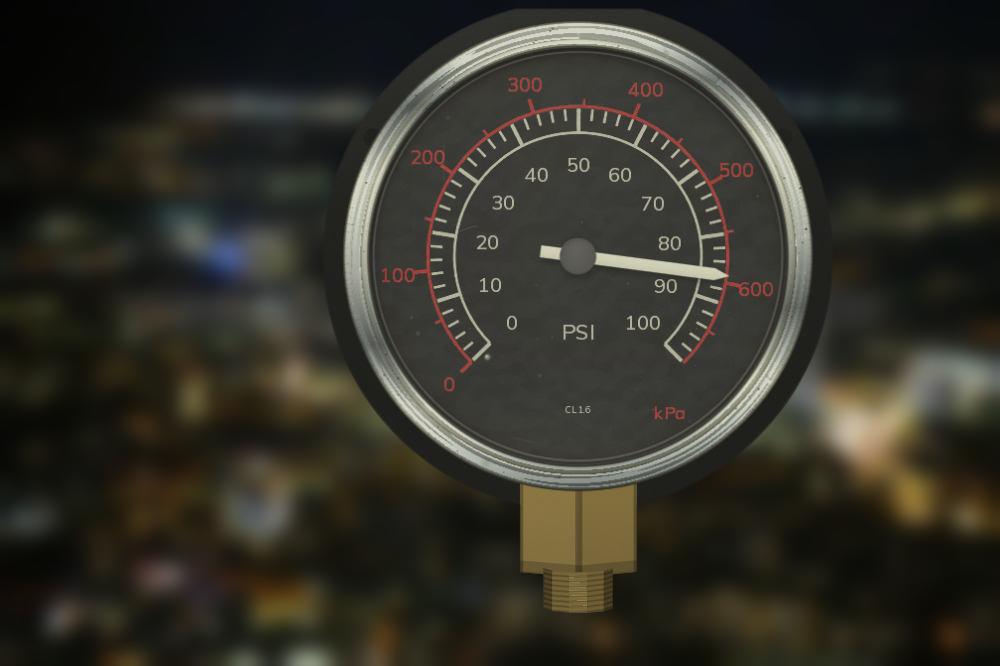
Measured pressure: 86 psi
